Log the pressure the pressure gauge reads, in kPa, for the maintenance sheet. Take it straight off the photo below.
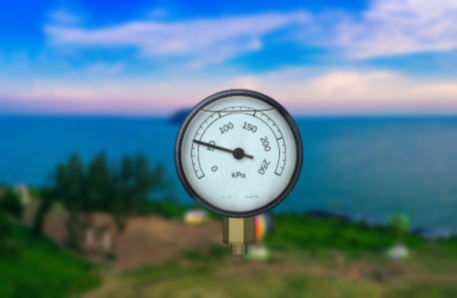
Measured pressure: 50 kPa
